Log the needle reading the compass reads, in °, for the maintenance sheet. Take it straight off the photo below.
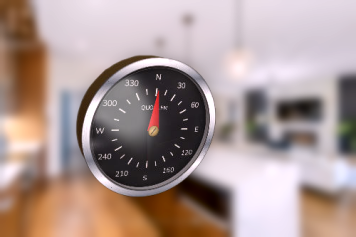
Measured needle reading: 0 °
